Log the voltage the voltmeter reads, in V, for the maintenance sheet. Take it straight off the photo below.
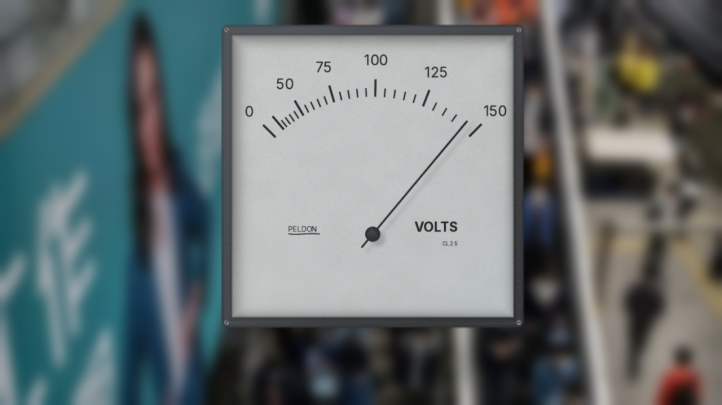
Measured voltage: 145 V
